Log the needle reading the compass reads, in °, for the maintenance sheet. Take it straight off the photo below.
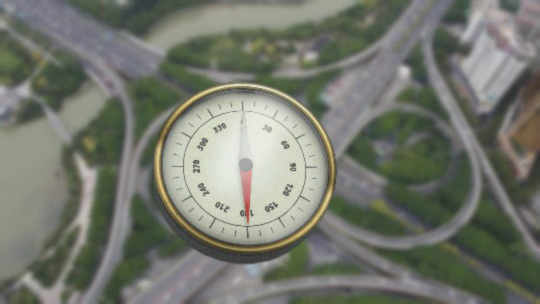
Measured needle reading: 180 °
